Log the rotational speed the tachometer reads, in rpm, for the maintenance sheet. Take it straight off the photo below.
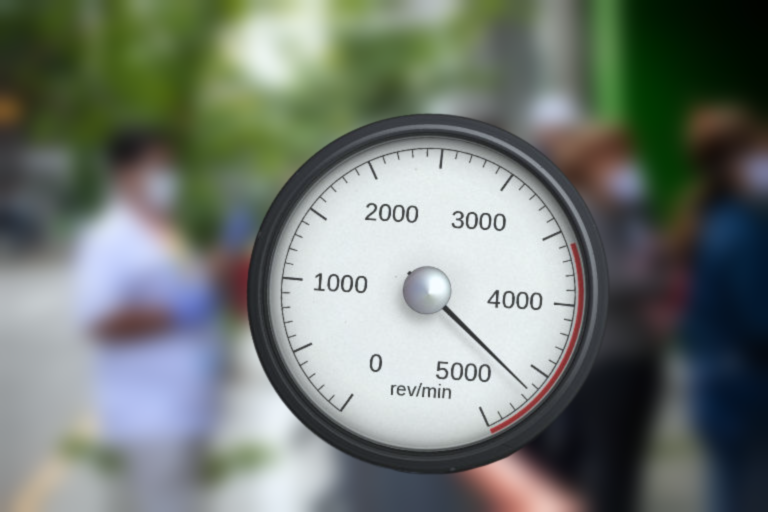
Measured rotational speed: 4650 rpm
